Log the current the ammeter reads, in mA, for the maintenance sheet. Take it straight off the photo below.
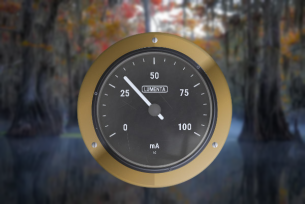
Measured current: 32.5 mA
